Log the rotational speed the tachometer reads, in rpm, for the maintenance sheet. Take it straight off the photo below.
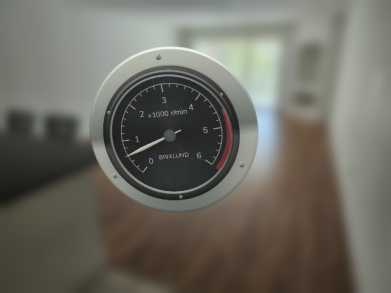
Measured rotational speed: 600 rpm
